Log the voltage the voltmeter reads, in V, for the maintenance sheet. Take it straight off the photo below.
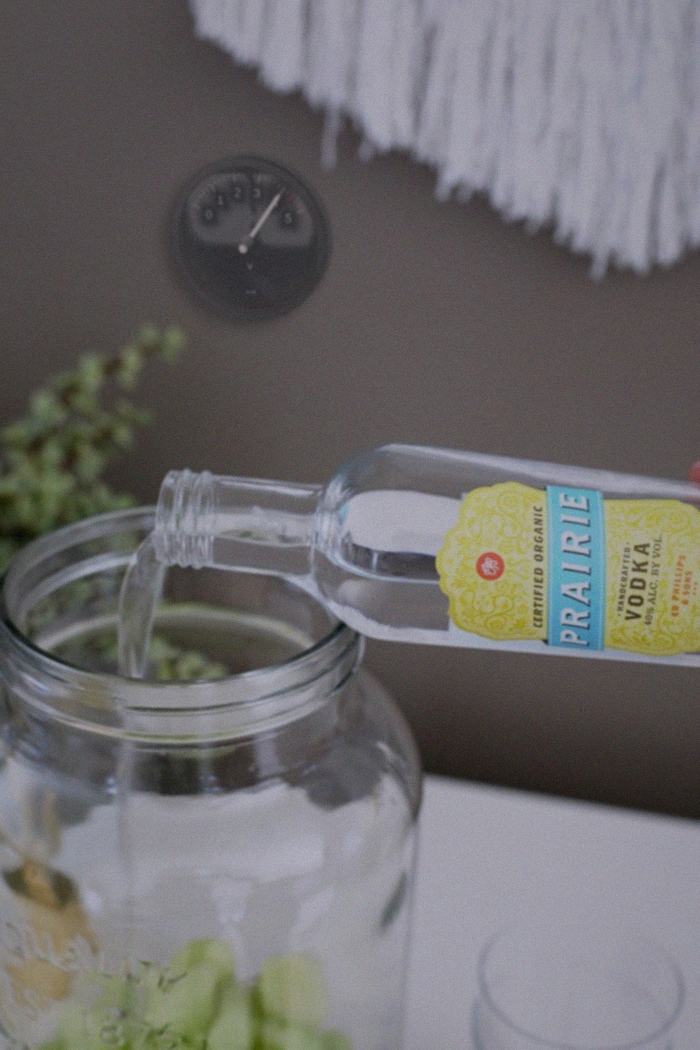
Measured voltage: 4 V
